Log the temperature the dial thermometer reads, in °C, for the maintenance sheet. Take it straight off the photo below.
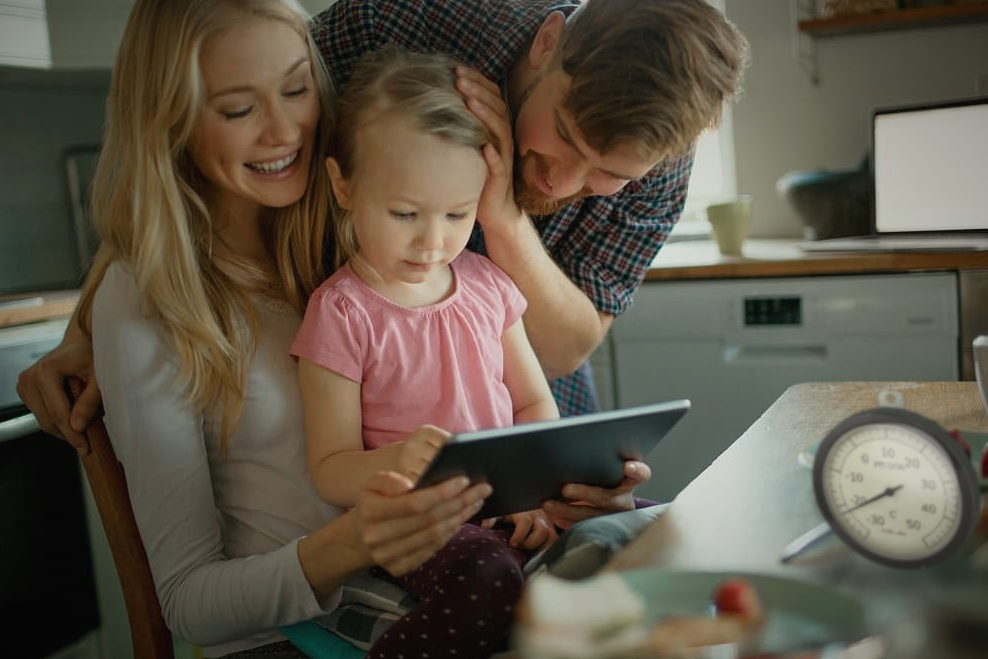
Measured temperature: -22 °C
